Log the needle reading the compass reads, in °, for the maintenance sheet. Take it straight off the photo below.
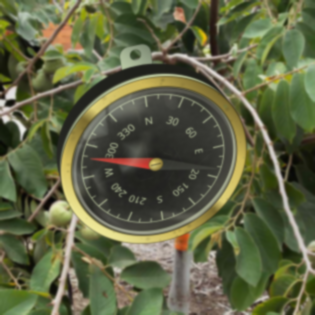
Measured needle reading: 290 °
